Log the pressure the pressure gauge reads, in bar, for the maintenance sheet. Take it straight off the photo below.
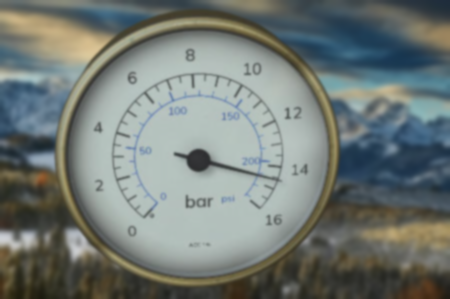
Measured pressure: 14.5 bar
